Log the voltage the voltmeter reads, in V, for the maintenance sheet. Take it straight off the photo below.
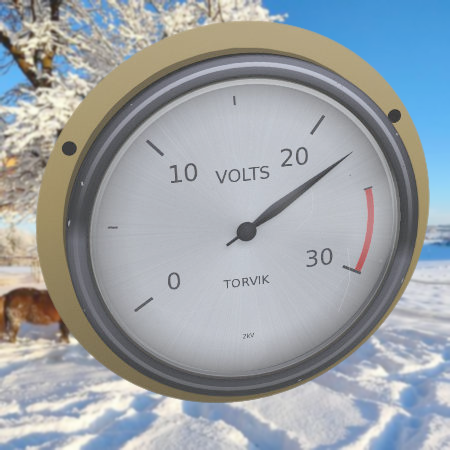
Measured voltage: 22.5 V
